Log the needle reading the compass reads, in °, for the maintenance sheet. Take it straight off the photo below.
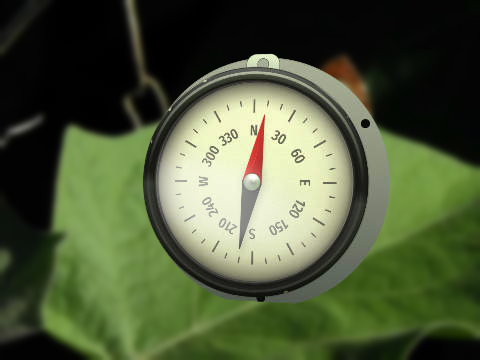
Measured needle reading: 10 °
